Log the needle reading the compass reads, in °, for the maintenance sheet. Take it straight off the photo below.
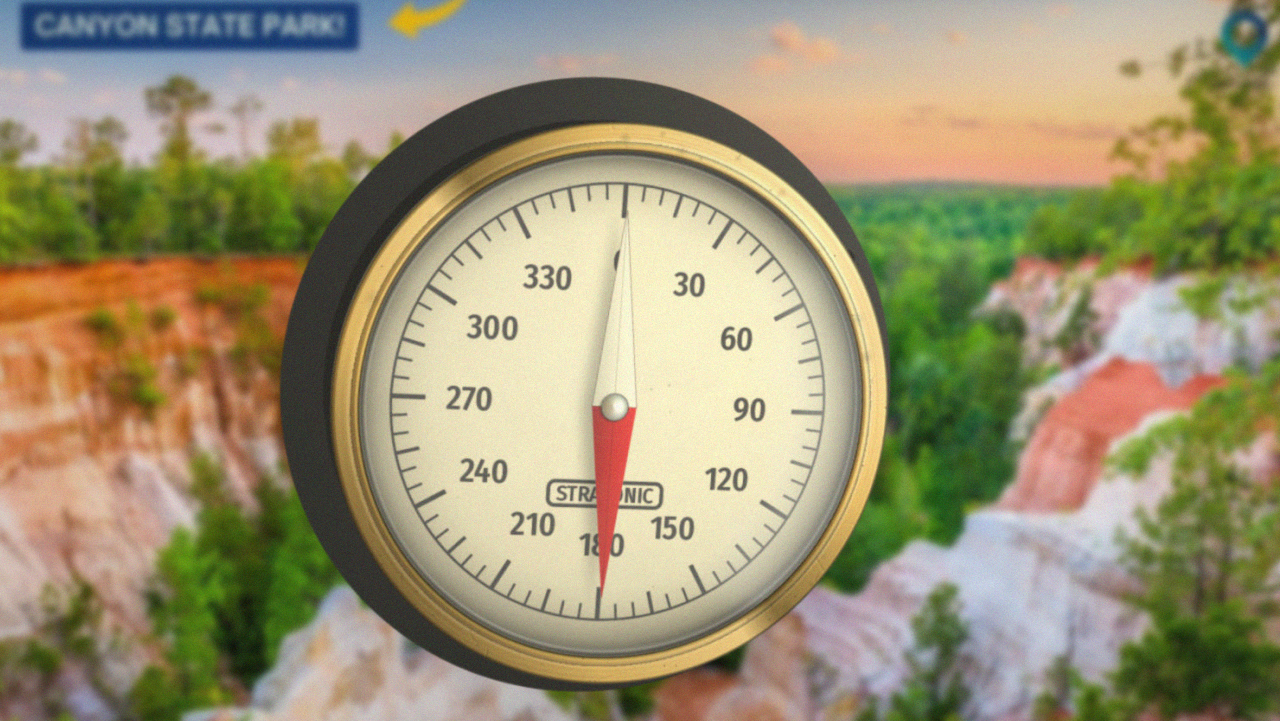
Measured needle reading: 180 °
